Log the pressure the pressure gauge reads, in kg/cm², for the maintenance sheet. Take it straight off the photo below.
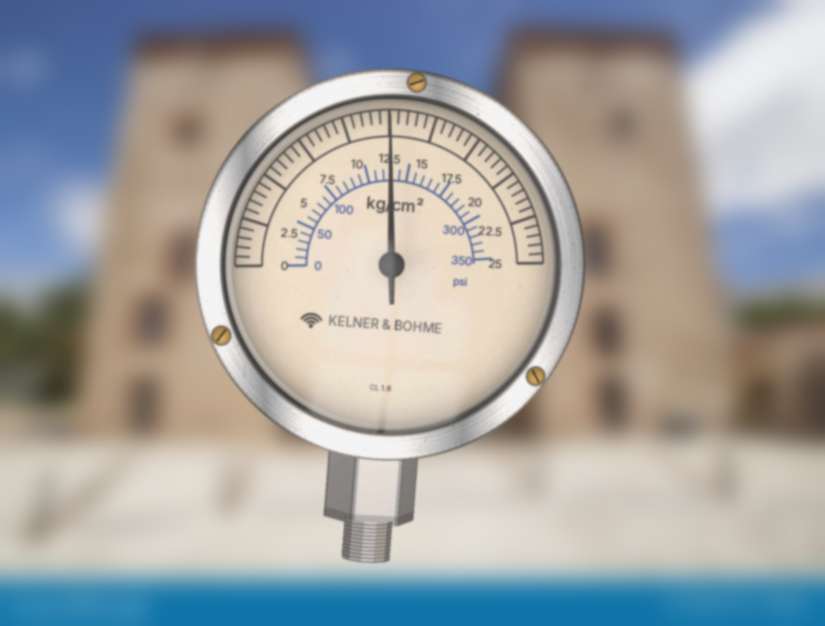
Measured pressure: 12.5 kg/cm²
